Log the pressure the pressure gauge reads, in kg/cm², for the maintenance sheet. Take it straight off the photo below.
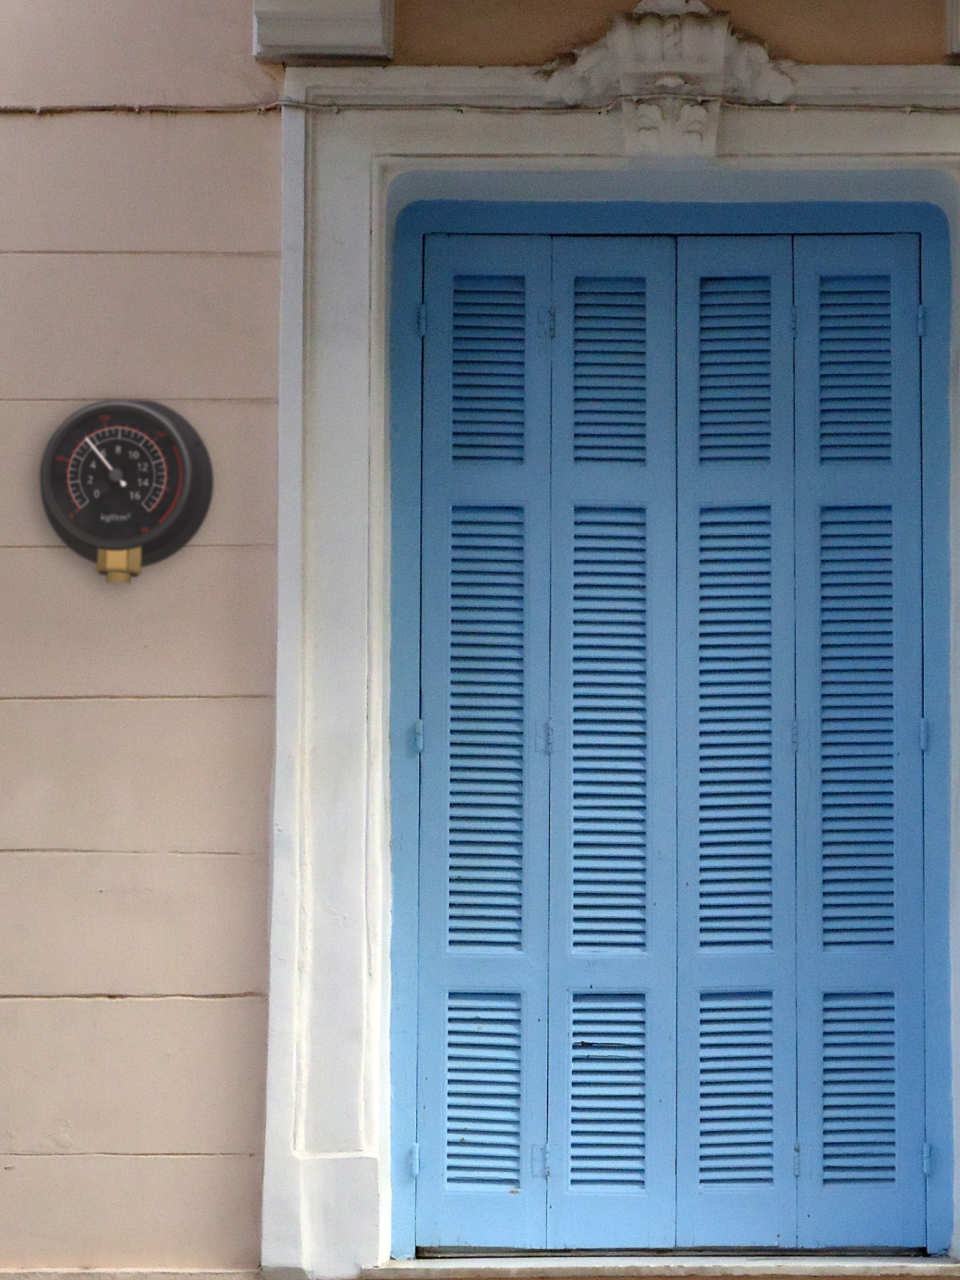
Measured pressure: 5.5 kg/cm²
